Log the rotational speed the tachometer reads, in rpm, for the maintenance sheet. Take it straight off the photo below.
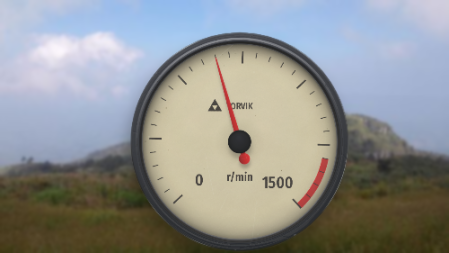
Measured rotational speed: 650 rpm
